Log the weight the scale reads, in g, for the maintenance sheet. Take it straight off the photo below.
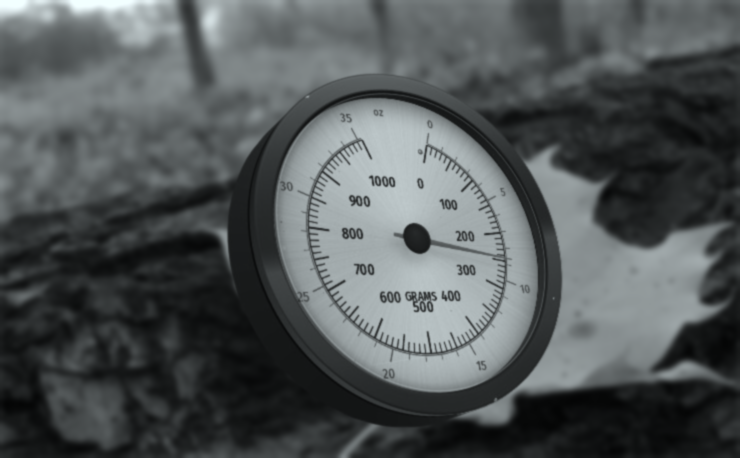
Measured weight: 250 g
